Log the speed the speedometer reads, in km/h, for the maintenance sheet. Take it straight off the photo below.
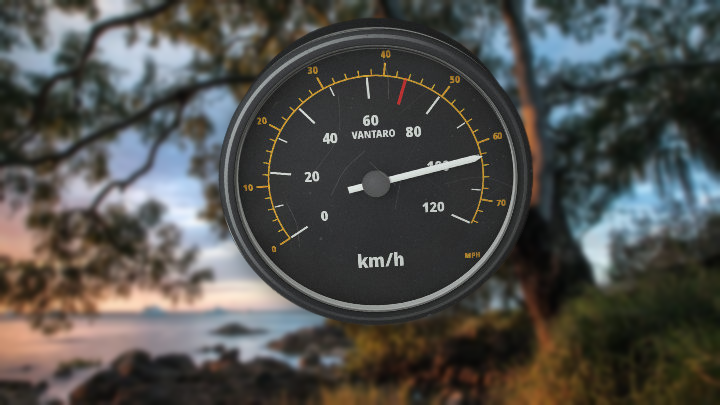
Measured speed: 100 km/h
